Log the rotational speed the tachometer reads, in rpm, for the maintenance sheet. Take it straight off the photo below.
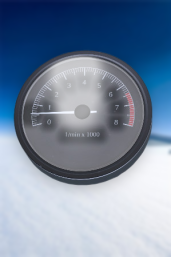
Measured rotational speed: 500 rpm
